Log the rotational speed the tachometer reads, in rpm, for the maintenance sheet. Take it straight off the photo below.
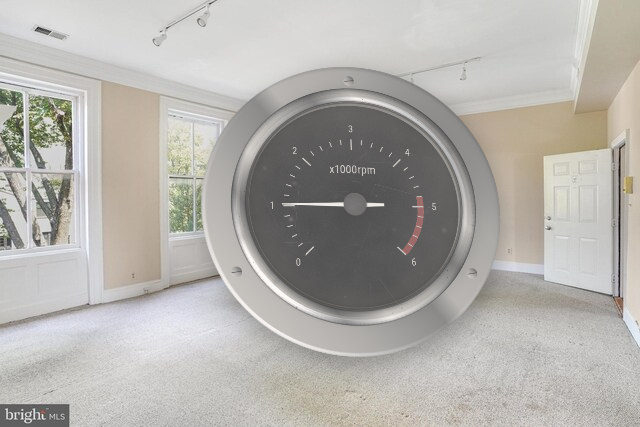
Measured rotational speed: 1000 rpm
